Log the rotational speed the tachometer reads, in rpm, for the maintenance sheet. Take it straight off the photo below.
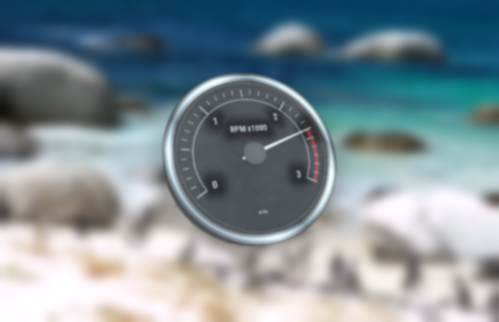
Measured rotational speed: 2400 rpm
